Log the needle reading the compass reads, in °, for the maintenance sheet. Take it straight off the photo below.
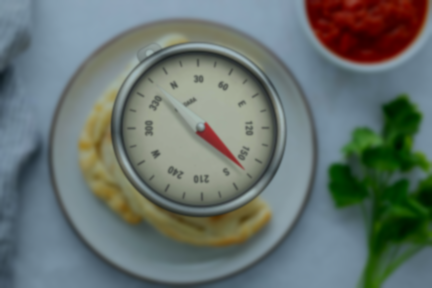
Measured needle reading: 165 °
